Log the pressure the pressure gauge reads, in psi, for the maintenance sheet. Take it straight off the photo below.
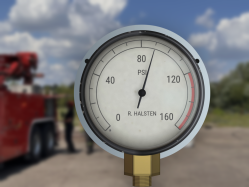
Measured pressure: 90 psi
